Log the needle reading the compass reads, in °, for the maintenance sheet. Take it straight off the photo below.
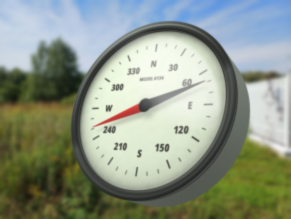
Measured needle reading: 250 °
